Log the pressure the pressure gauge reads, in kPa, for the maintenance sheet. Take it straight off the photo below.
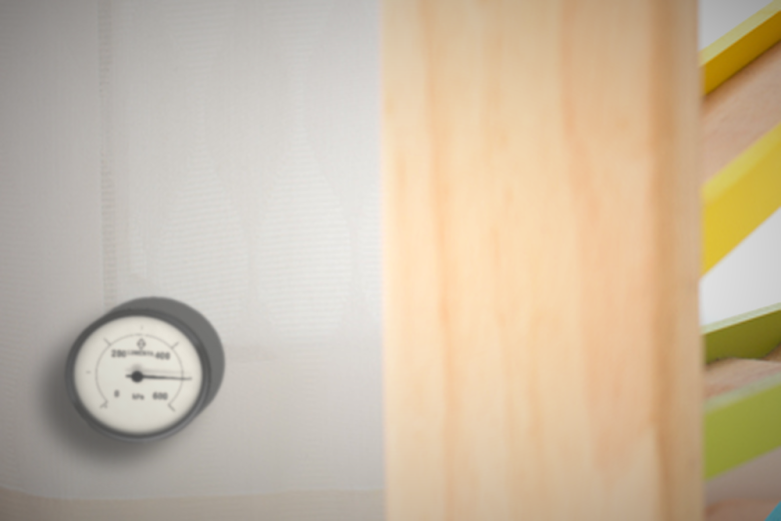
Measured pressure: 500 kPa
